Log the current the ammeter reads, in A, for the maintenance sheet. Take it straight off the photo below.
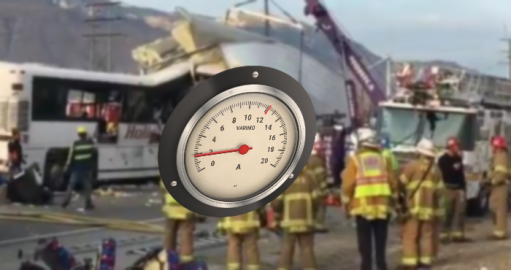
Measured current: 2 A
